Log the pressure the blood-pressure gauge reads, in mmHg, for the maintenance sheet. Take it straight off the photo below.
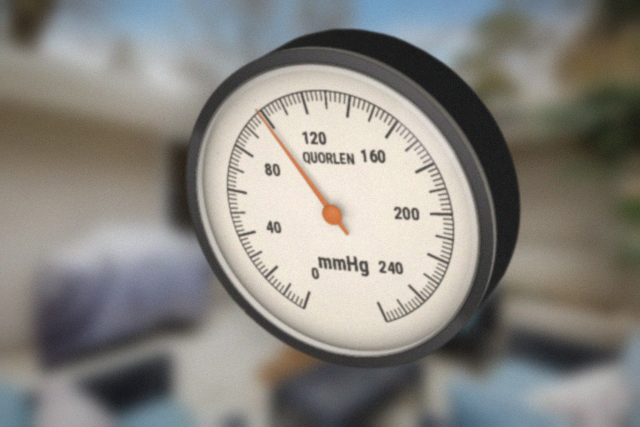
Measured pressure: 100 mmHg
